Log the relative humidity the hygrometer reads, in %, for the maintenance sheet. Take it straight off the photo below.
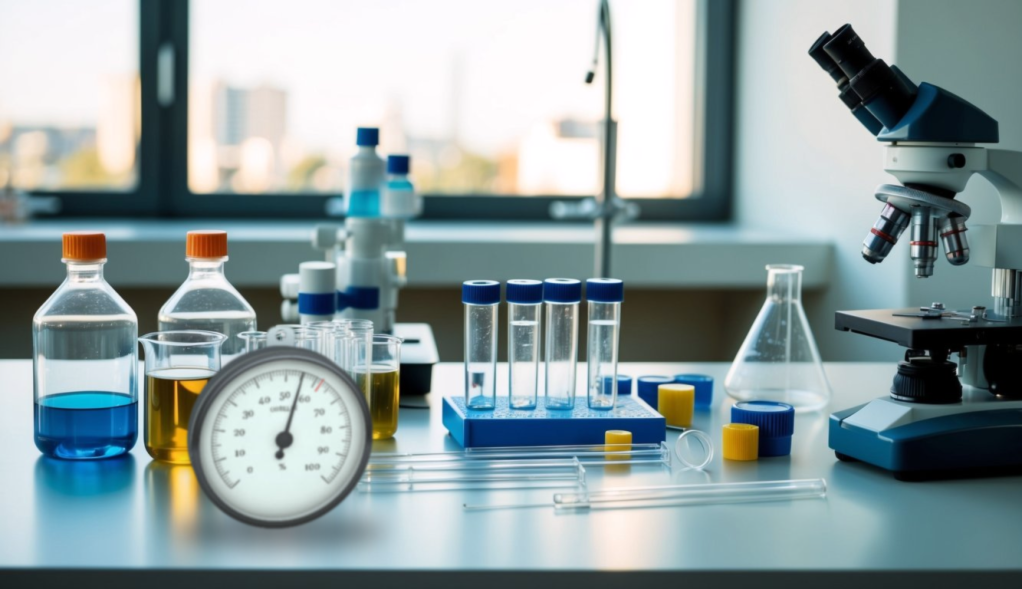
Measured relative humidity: 55 %
